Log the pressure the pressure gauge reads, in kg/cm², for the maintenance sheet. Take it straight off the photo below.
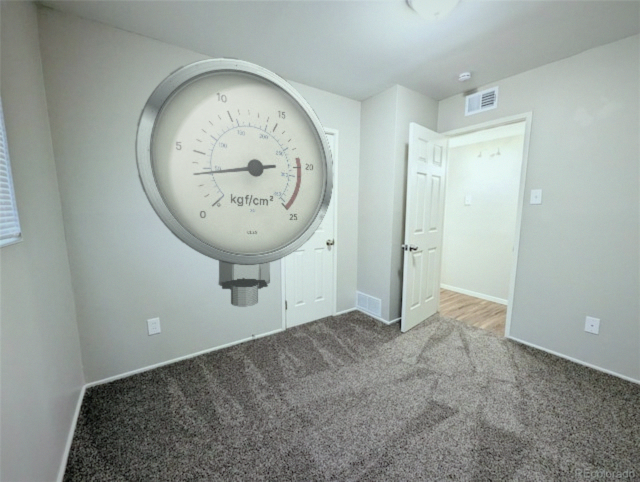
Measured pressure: 3 kg/cm²
